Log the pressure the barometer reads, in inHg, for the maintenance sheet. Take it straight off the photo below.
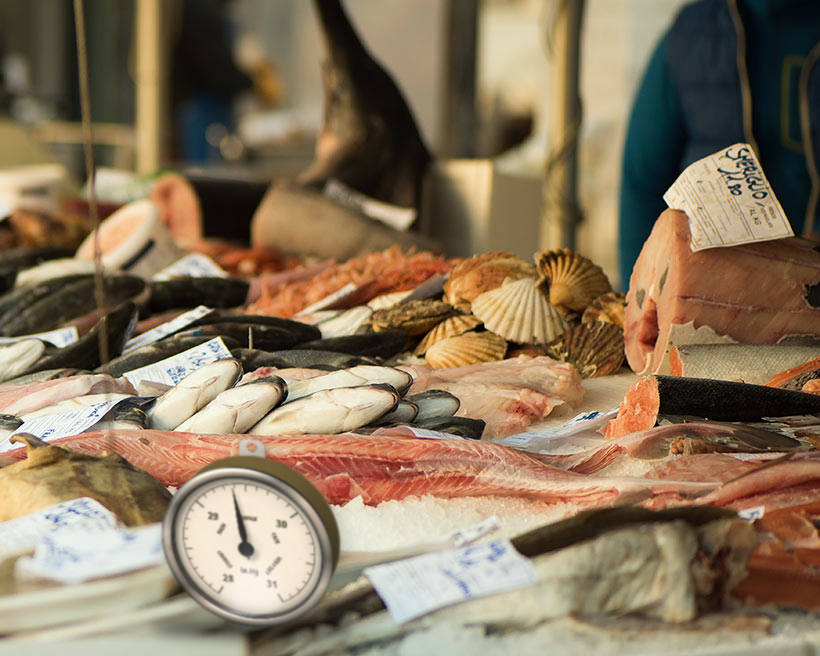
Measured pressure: 29.4 inHg
